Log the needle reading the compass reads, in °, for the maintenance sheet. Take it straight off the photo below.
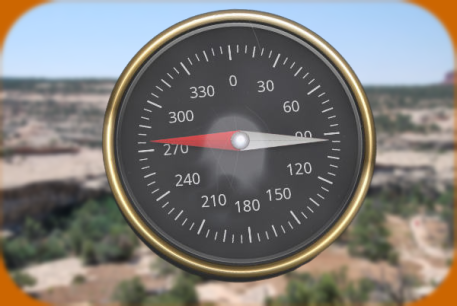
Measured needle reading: 275 °
